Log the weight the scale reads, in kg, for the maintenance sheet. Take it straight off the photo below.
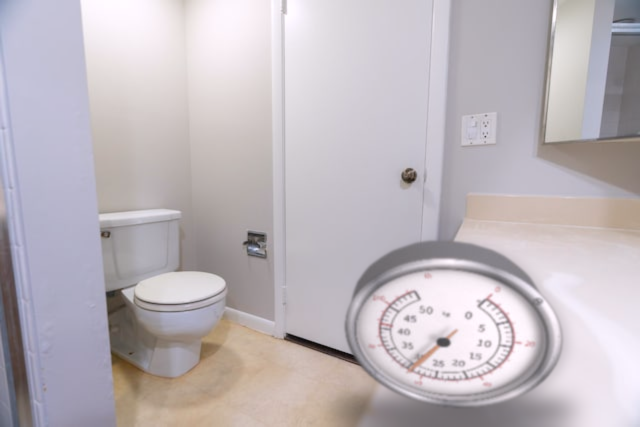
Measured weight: 30 kg
